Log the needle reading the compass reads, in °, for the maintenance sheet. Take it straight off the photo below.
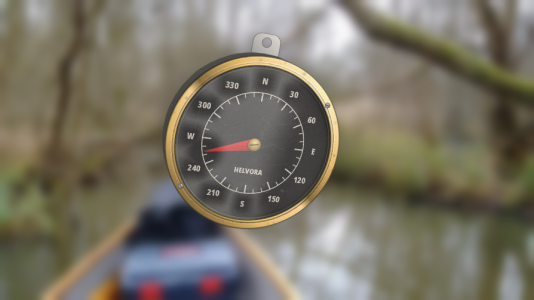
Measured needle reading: 255 °
